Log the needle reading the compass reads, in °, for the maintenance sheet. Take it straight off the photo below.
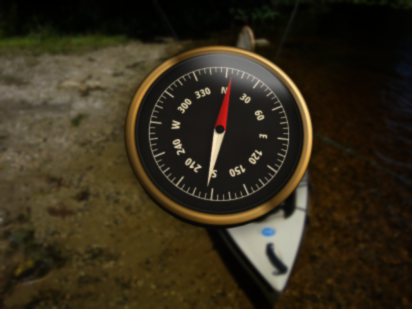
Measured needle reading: 5 °
